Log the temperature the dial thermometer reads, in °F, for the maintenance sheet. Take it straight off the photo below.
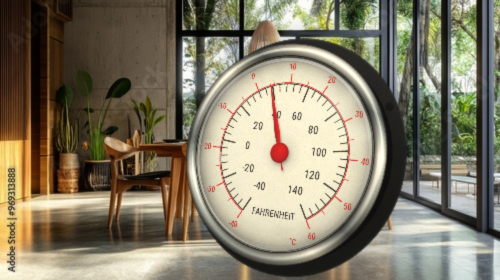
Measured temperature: 40 °F
